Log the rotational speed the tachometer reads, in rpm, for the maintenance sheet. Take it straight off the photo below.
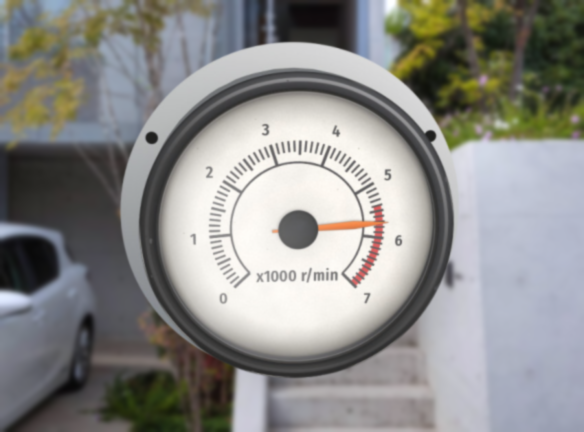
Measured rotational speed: 5700 rpm
